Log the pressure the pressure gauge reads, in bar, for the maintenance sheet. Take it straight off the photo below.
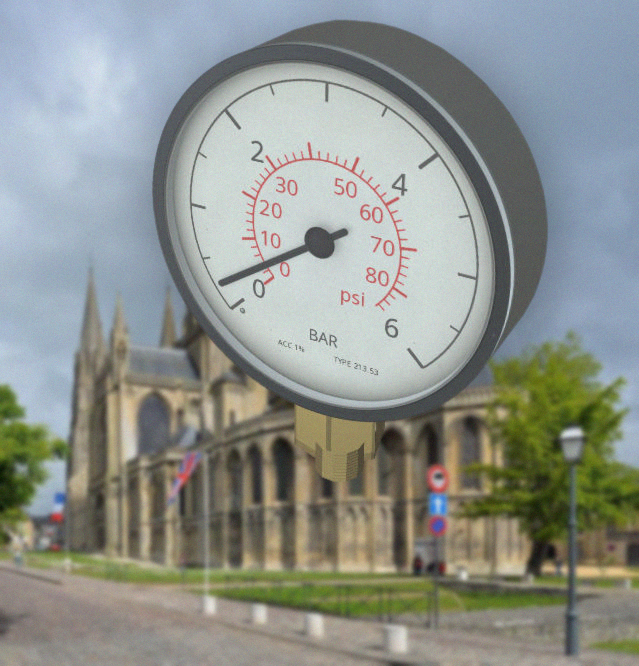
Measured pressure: 0.25 bar
